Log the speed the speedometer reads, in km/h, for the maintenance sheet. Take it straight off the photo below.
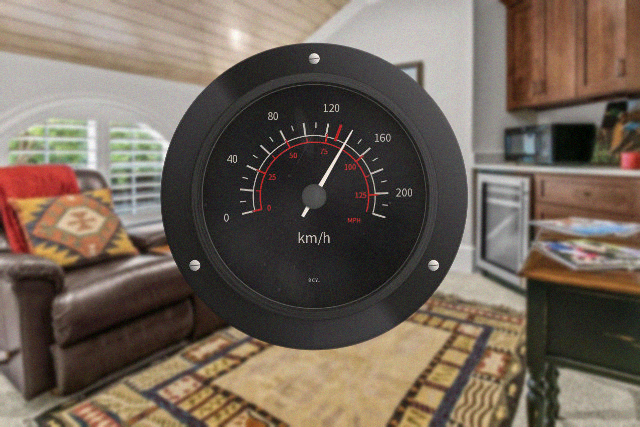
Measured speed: 140 km/h
